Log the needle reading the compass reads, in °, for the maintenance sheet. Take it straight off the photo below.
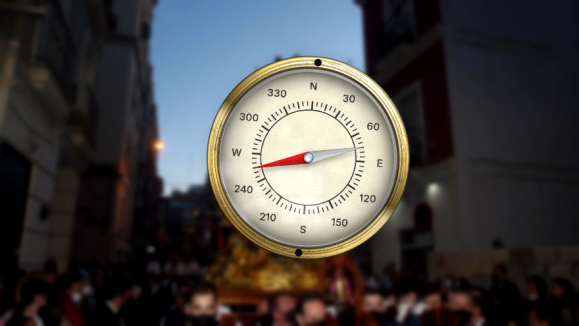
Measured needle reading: 255 °
